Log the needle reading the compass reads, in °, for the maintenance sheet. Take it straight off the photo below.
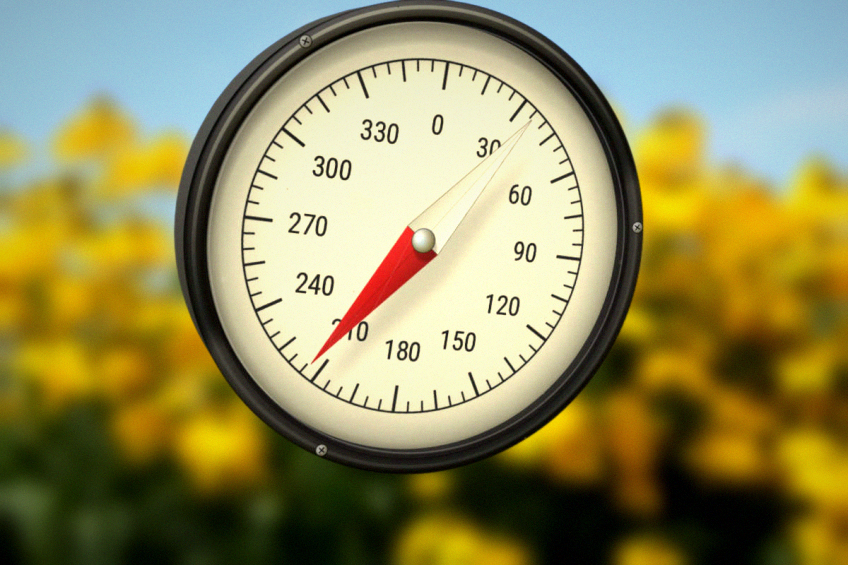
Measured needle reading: 215 °
